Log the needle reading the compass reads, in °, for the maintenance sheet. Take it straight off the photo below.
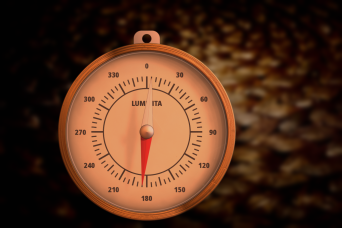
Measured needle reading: 185 °
